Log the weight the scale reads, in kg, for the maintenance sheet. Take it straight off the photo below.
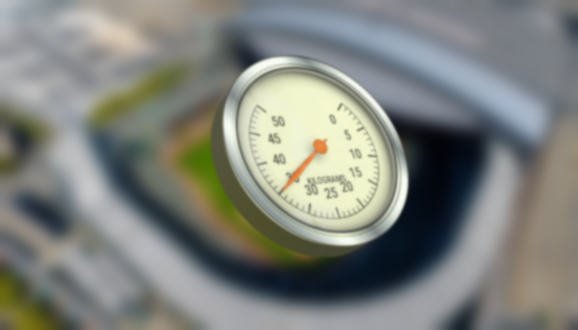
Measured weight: 35 kg
